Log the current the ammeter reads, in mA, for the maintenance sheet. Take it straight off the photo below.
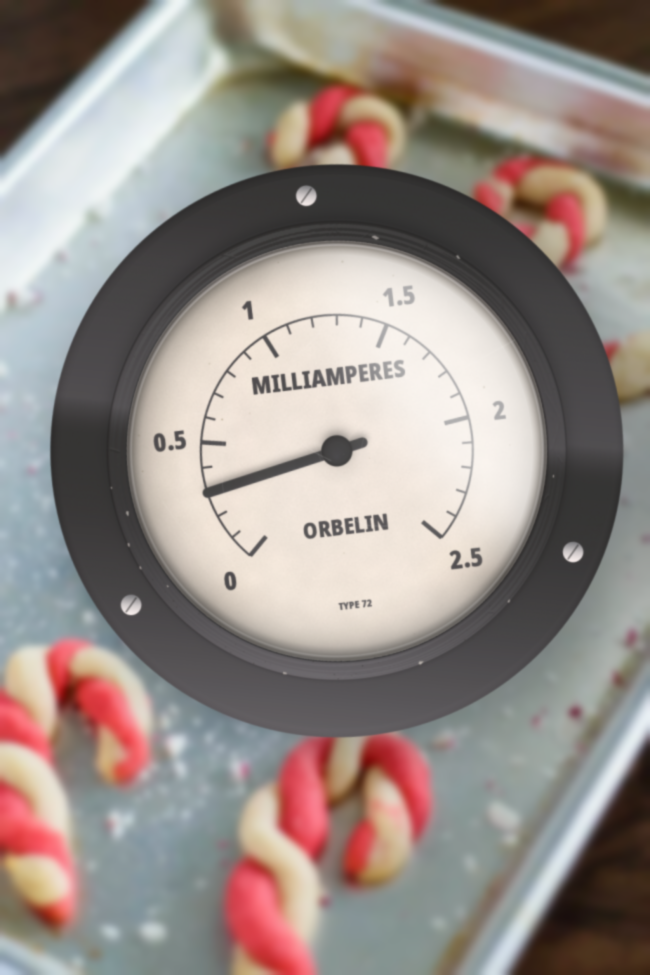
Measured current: 0.3 mA
